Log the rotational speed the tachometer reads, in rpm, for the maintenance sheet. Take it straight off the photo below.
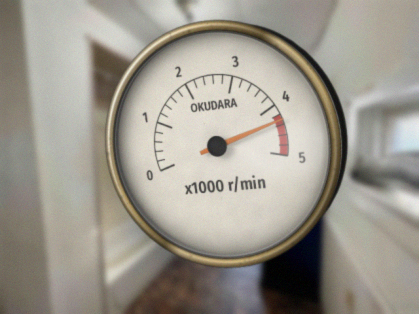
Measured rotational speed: 4300 rpm
